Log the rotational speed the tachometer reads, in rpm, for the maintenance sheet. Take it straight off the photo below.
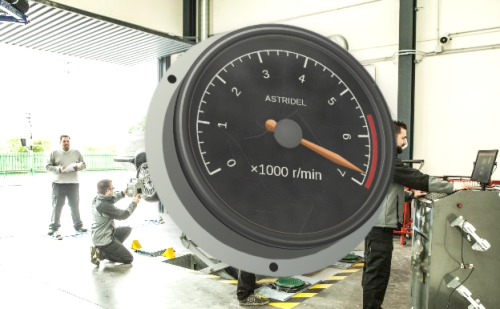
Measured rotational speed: 6800 rpm
